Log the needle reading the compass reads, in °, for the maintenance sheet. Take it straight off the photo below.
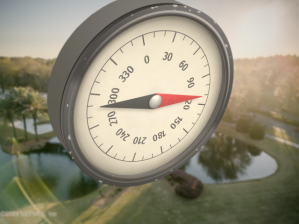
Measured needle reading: 110 °
